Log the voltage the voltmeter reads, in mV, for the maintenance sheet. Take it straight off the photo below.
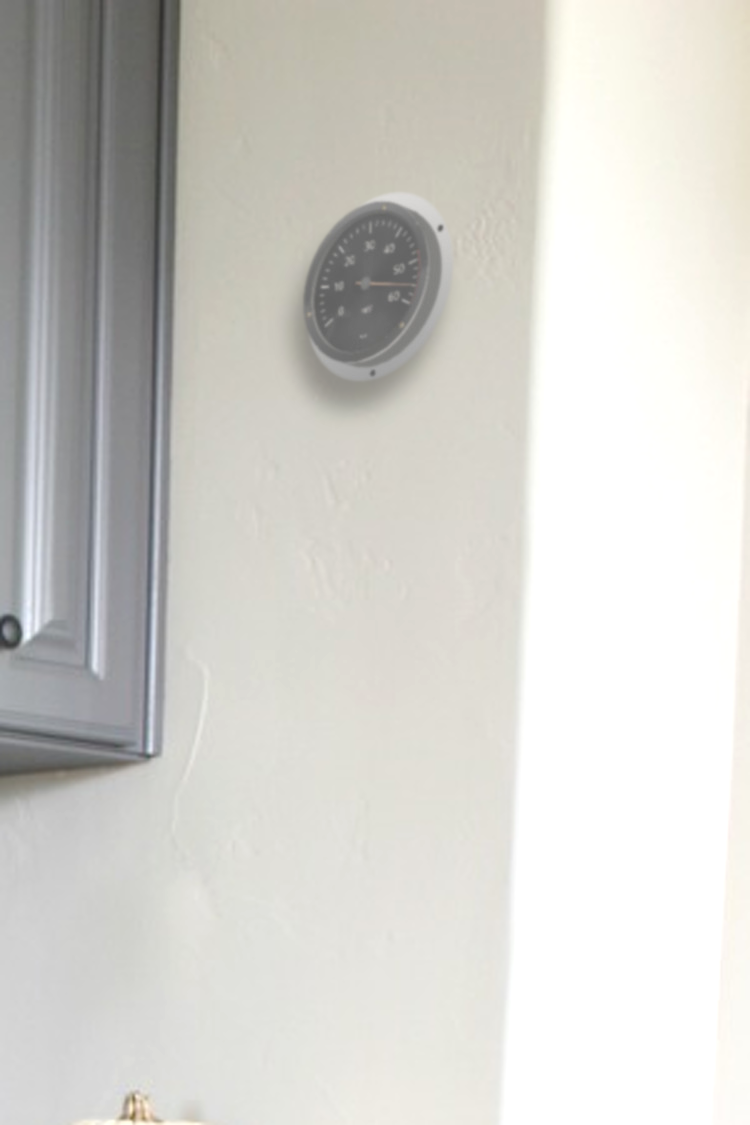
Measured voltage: 56 mV
